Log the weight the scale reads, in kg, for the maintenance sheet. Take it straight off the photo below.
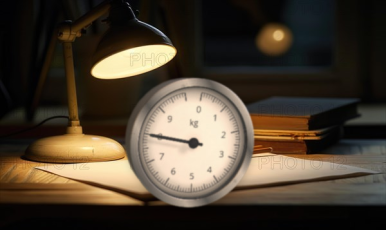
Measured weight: 8 kg
